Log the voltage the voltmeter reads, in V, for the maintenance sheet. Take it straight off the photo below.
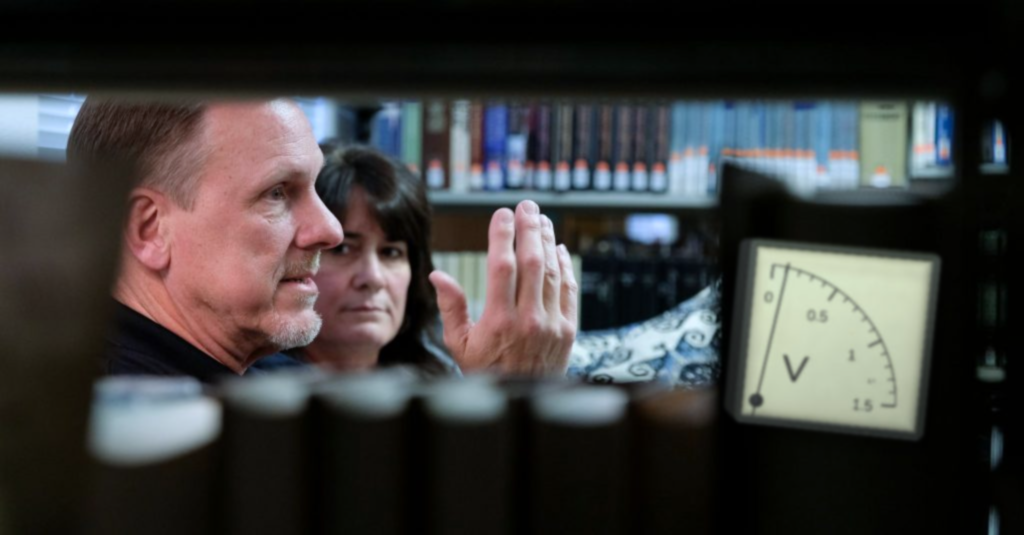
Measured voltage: 0.1 V
